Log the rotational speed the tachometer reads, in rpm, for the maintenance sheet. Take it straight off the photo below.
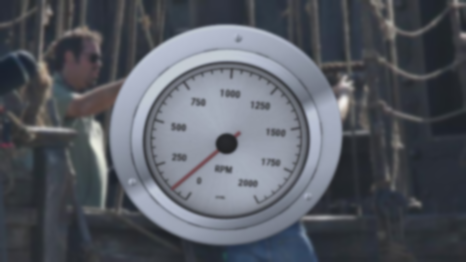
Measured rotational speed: 100 rpm
